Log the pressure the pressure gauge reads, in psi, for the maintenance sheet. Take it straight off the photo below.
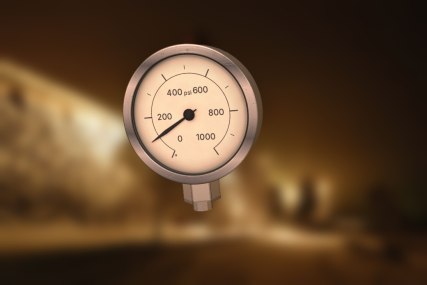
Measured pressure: 100 psi
